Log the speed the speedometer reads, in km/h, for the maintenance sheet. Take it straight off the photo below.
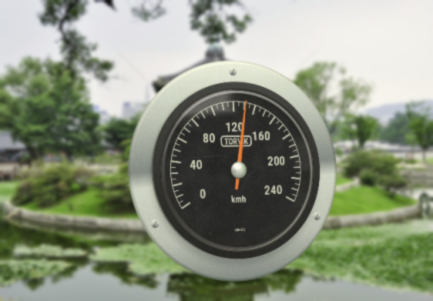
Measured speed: 130 km/h
